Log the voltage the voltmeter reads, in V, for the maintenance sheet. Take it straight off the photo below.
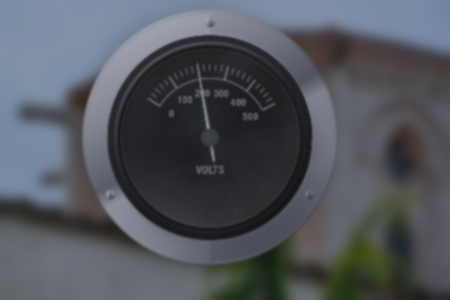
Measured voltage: 200 V
